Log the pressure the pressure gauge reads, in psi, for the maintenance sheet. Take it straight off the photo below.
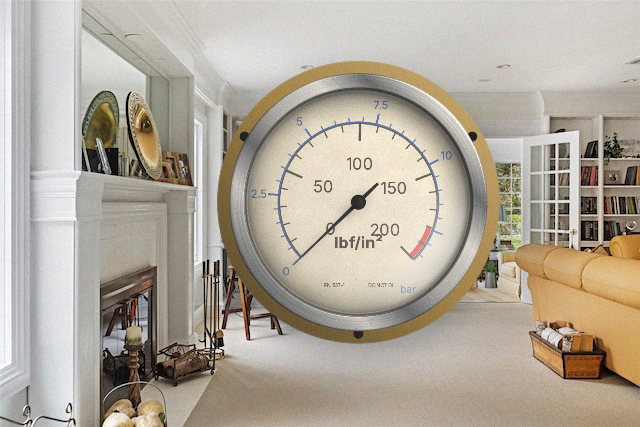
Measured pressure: 0 psi
